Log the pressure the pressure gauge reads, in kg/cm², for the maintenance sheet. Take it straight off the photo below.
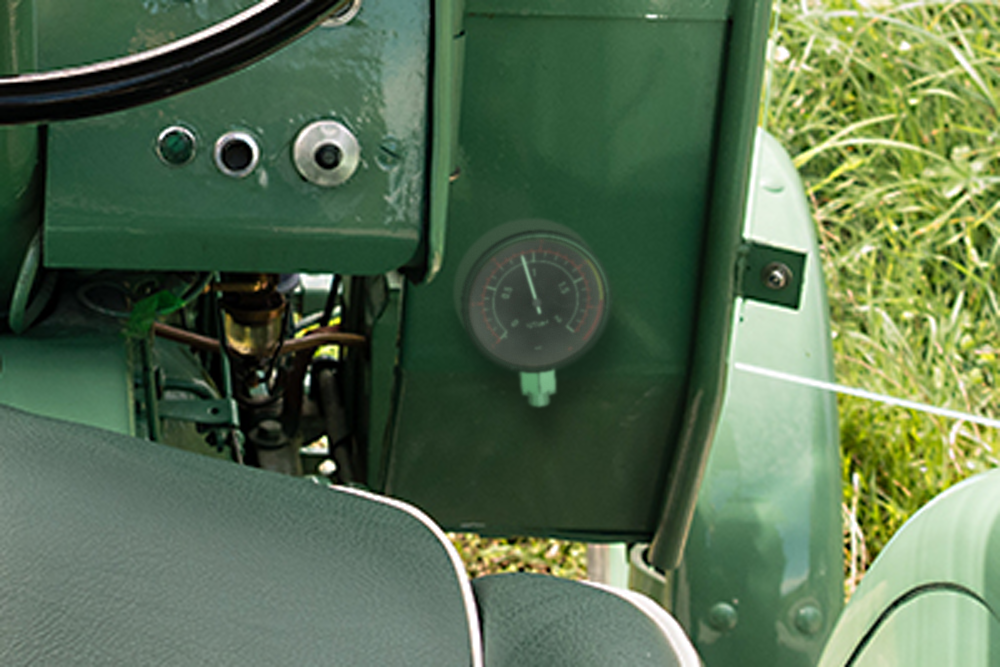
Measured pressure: 0.9 kg/cm²
